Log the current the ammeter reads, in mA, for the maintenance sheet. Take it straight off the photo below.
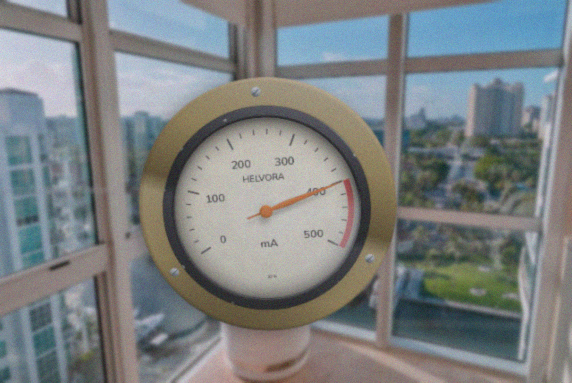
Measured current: 400 mA
